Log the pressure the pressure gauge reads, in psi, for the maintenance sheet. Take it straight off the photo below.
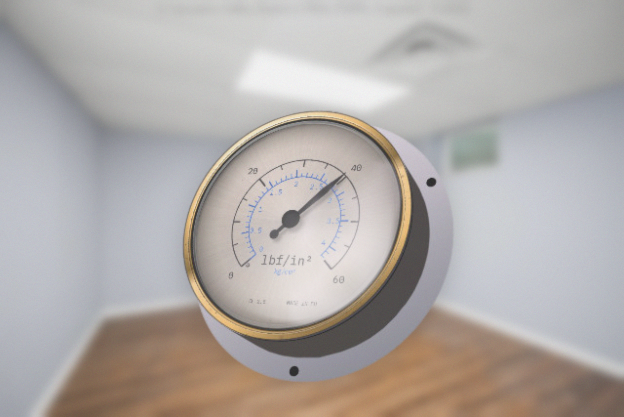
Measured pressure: 40 psi
